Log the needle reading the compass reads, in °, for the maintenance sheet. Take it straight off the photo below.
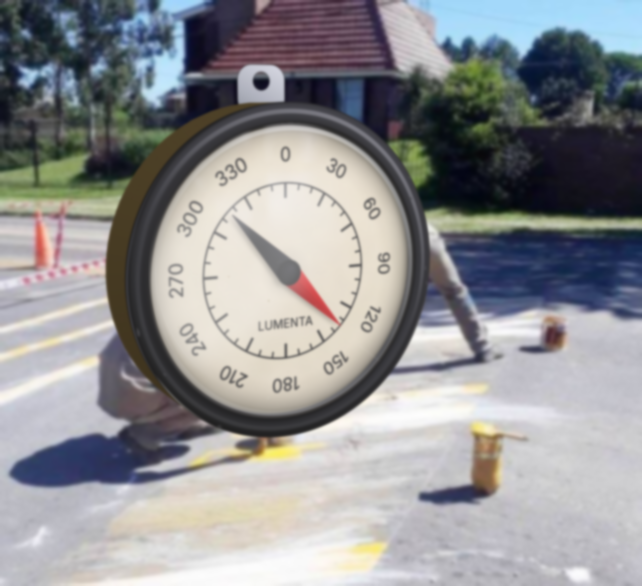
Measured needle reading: 135 °
